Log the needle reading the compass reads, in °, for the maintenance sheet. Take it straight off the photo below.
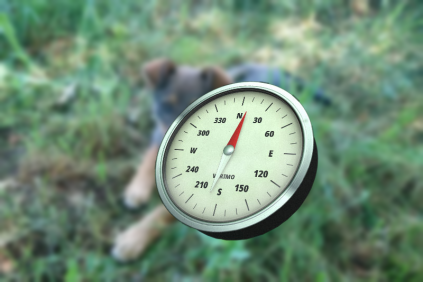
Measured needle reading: 10 °
